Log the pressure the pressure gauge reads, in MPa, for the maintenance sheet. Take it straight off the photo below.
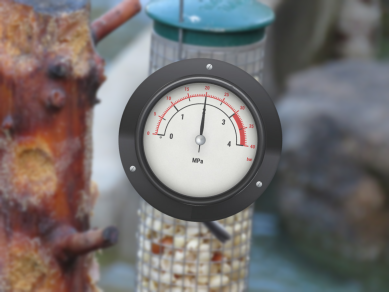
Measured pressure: 2 MPa
